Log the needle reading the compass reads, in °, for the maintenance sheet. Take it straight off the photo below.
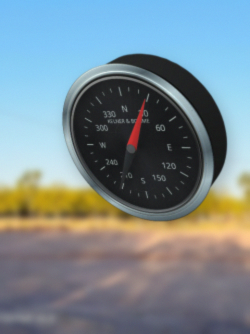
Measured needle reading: 30 °
